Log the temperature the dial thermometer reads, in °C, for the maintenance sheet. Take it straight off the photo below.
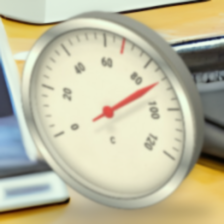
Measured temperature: 88 °C
